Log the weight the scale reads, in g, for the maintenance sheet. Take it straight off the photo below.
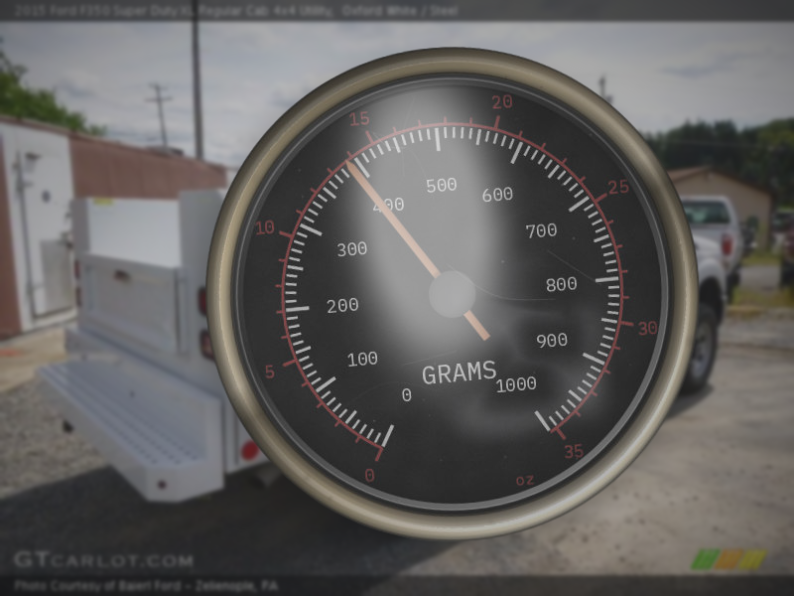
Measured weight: 390 g
